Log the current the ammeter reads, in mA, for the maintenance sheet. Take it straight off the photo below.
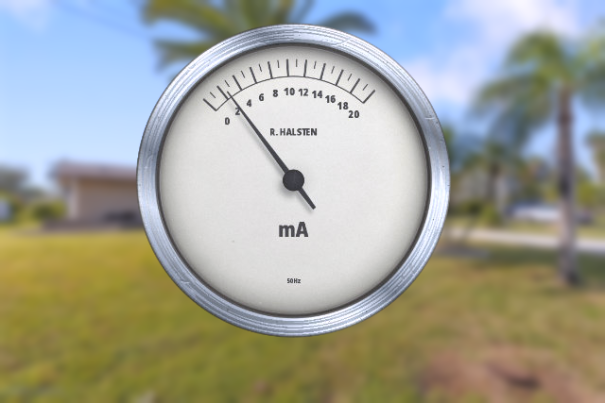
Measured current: 2.5 mA
